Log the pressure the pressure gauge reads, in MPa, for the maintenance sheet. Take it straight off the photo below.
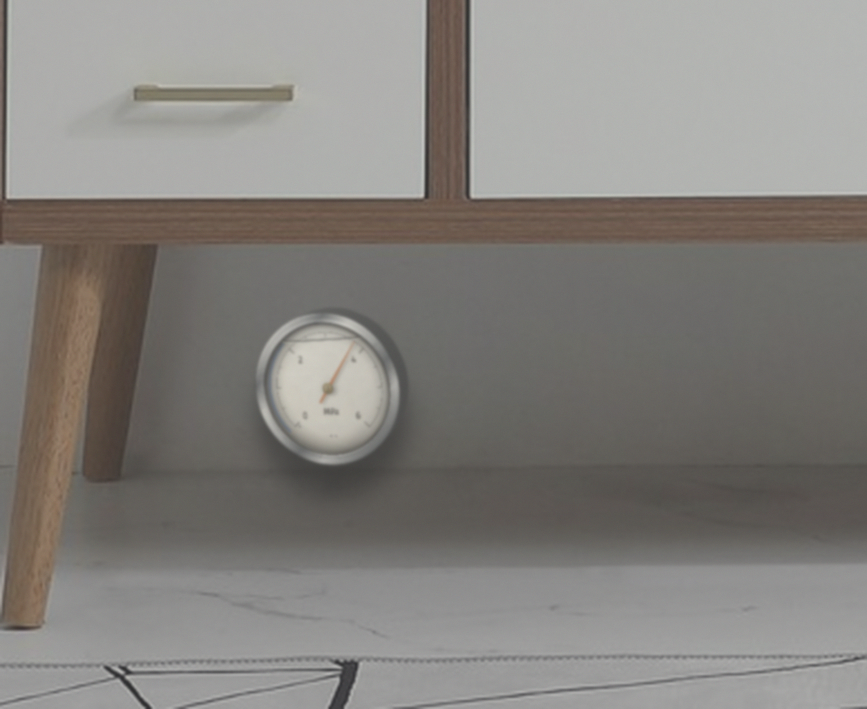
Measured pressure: 3.75 MPa
